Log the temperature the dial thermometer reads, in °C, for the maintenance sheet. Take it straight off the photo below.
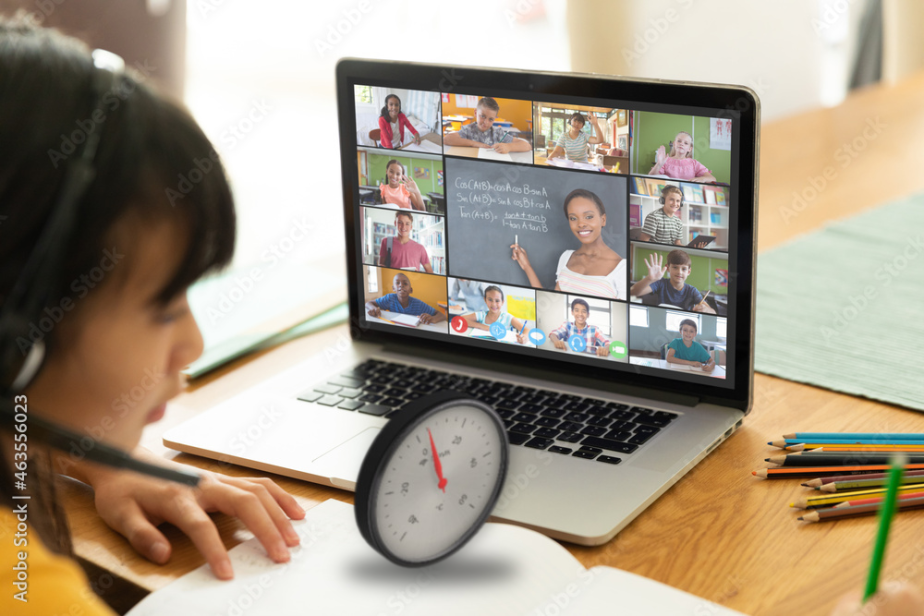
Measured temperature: 4 °C
